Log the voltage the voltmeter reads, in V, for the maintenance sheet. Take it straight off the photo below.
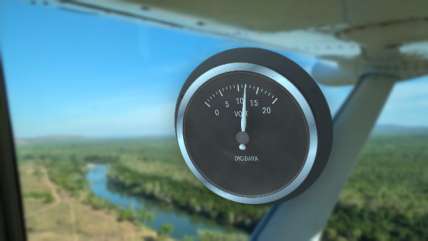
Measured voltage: 12 V
